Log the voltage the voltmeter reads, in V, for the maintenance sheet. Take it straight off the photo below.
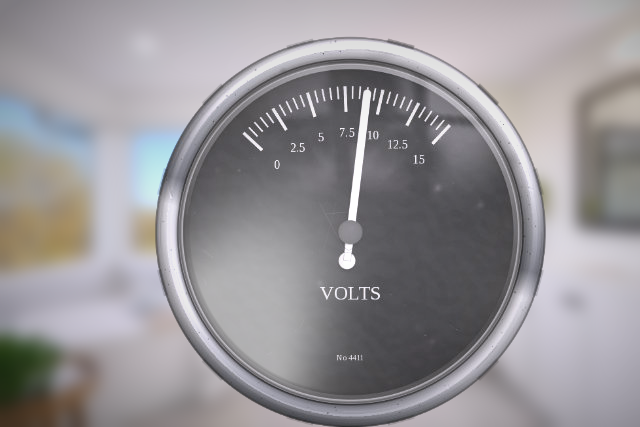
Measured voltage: 9 V
